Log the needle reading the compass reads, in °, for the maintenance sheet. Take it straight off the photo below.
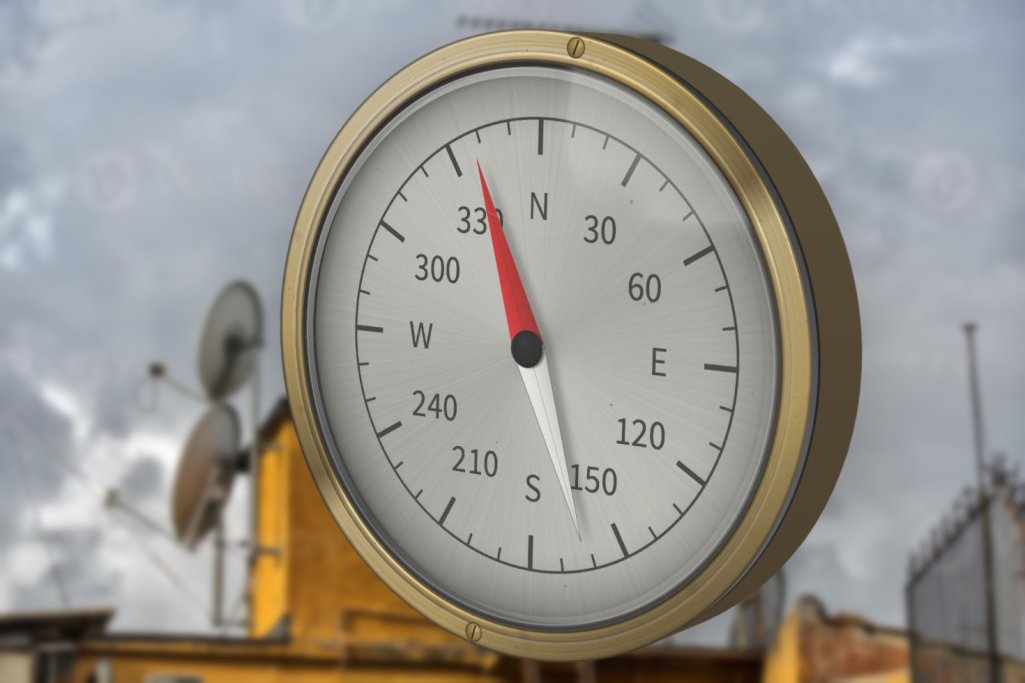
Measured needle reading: 340 °
